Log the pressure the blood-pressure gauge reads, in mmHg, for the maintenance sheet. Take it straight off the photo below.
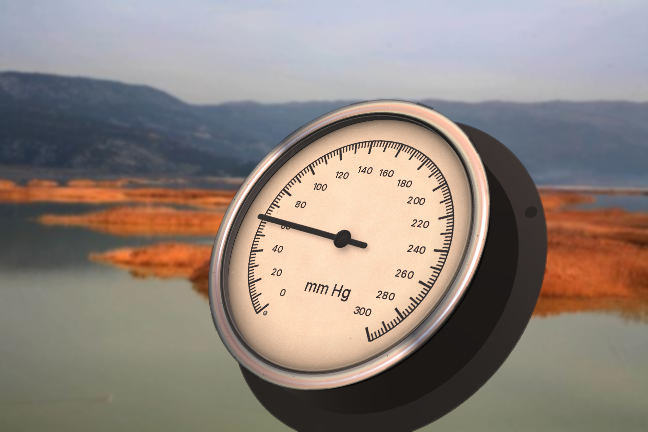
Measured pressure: 60 mmHg
